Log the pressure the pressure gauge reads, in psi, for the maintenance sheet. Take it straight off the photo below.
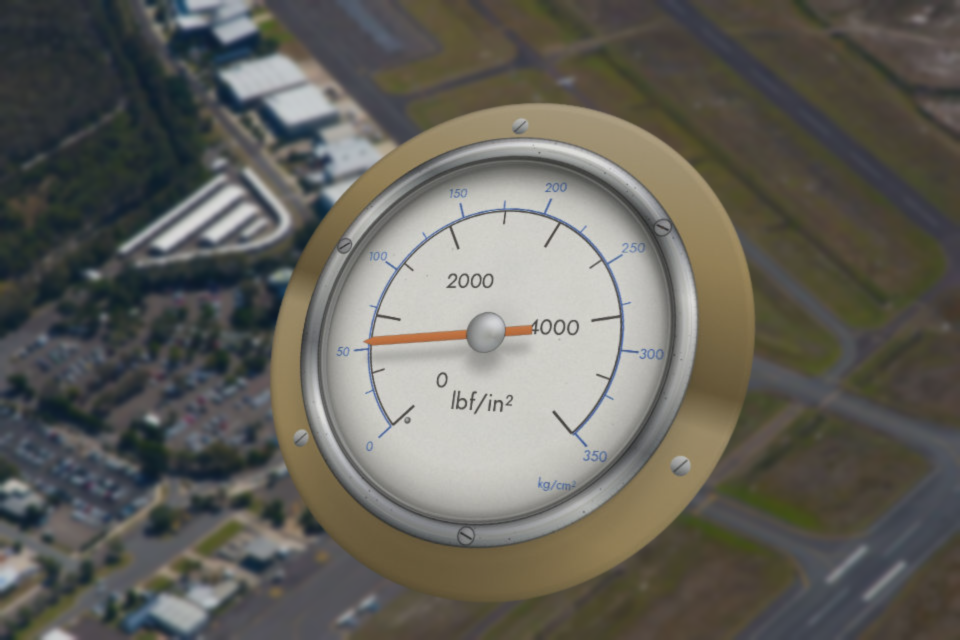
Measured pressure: 750 psi
